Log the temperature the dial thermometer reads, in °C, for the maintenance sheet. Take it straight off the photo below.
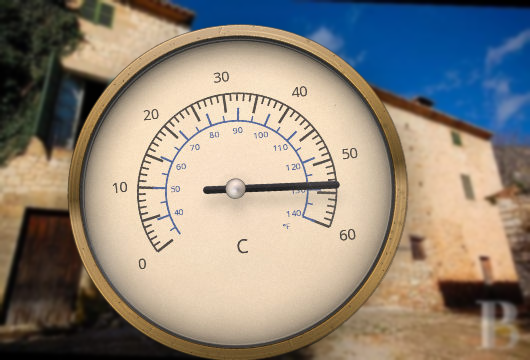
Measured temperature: 54 °C
